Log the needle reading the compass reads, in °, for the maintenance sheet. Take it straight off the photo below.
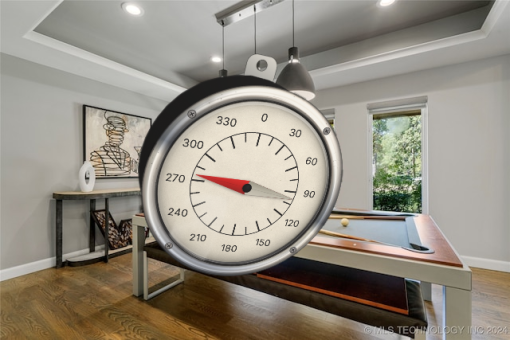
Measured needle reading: 277.5 °
